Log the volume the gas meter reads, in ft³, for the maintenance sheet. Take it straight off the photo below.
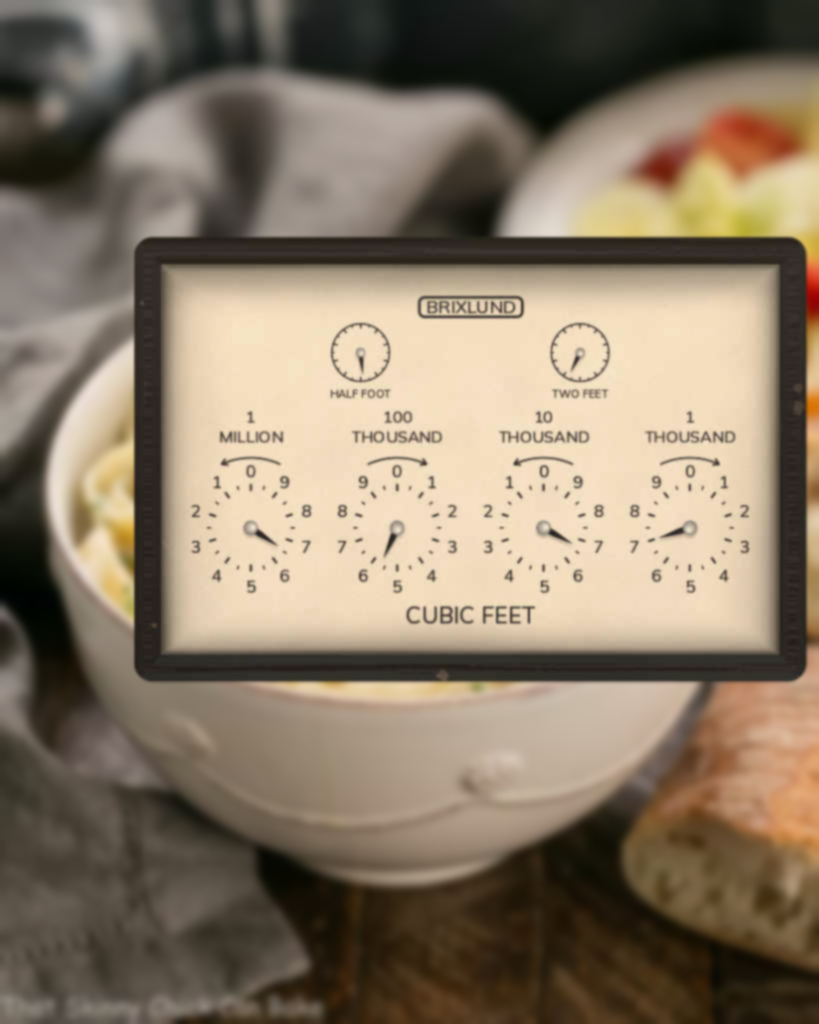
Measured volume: 656700 ft³
